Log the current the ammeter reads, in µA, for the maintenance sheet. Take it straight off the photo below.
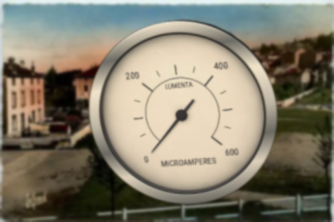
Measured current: 0 µA
